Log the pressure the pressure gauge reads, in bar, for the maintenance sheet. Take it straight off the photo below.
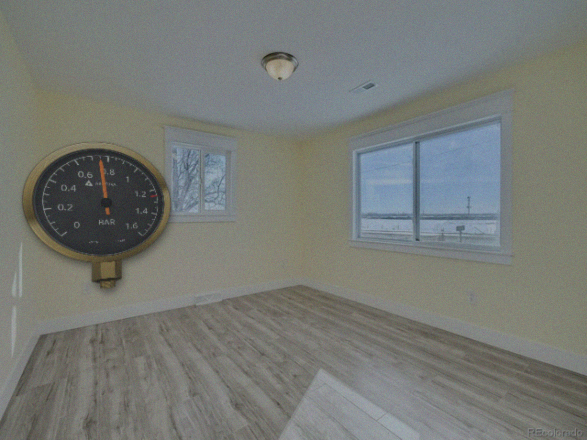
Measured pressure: 0.75 bar
